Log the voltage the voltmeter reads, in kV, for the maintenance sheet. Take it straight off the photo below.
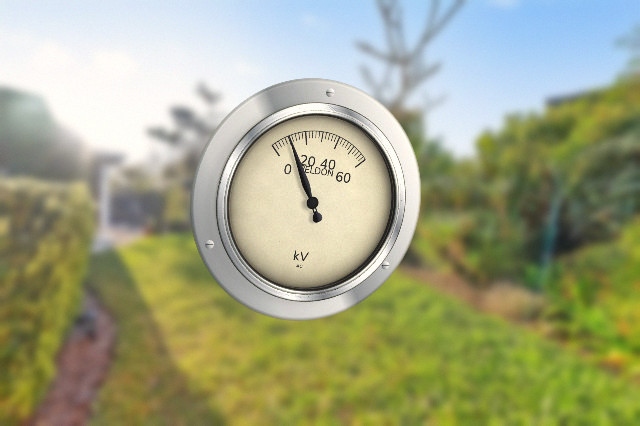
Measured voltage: 10 kV
